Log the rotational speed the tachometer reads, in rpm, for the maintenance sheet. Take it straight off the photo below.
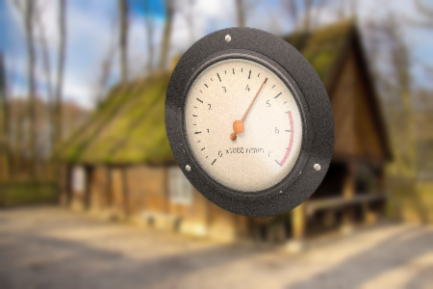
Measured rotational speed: 4500 rpm
